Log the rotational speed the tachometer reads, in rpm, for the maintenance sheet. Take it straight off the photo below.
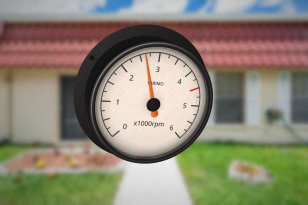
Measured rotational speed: 2625 rpm
